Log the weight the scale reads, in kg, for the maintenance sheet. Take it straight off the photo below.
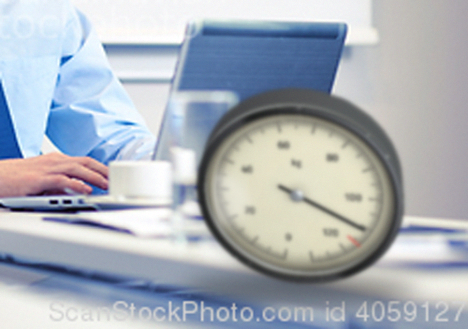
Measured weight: 110 kg
